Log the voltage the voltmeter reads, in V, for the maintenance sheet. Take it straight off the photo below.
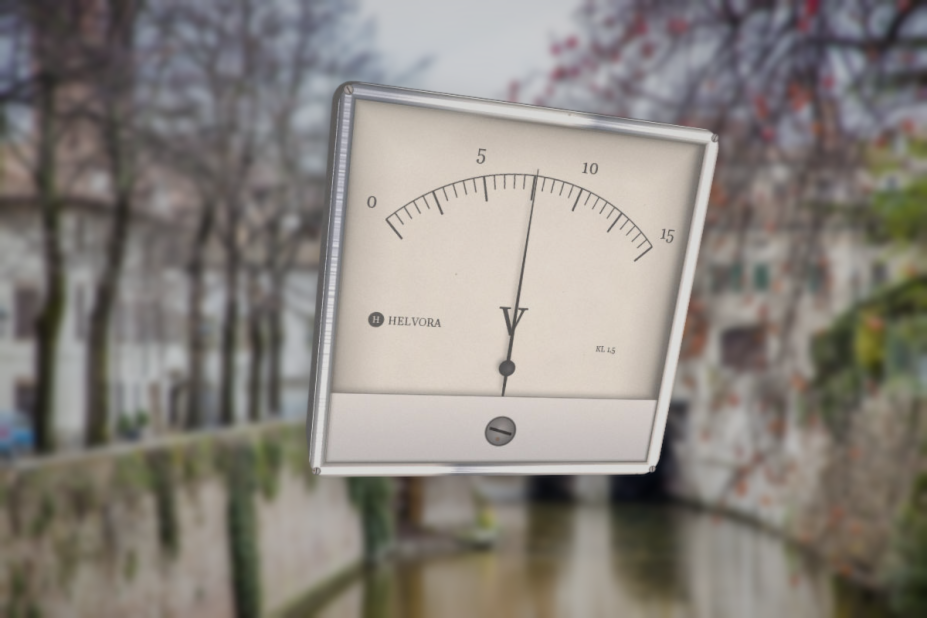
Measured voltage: 7.5 V
